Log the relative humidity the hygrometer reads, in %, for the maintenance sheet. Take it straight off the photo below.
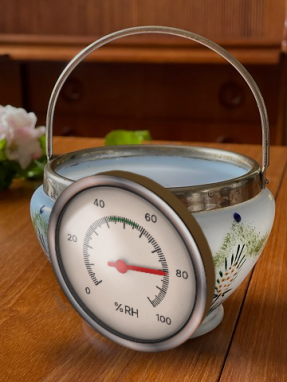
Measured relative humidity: 80 %
